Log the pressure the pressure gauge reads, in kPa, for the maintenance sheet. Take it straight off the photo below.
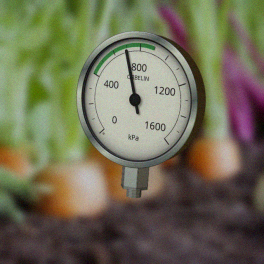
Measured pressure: 700 kPa
